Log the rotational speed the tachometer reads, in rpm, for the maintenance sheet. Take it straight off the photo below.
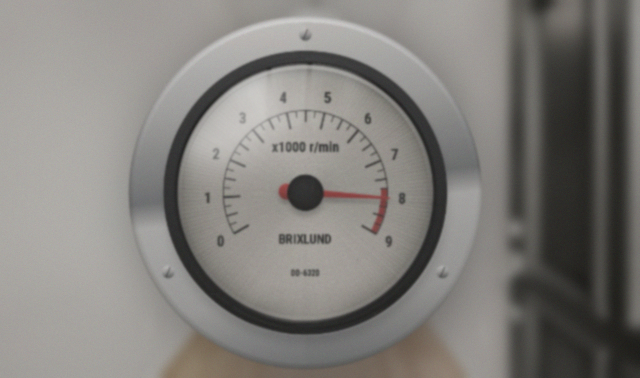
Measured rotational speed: 8000 rpm
